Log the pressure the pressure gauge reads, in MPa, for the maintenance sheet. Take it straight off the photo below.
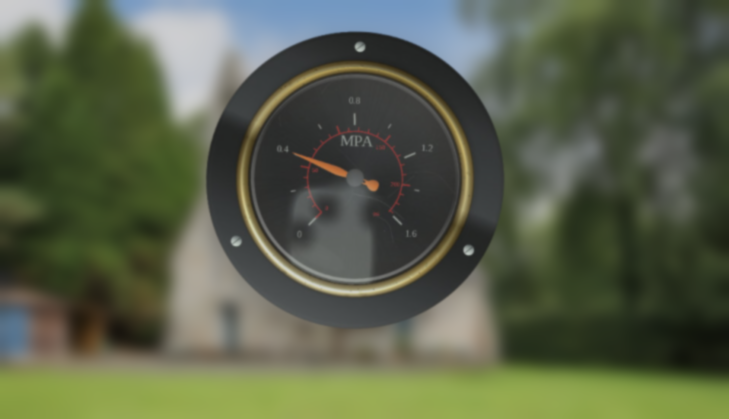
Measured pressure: 0.4 MPa
